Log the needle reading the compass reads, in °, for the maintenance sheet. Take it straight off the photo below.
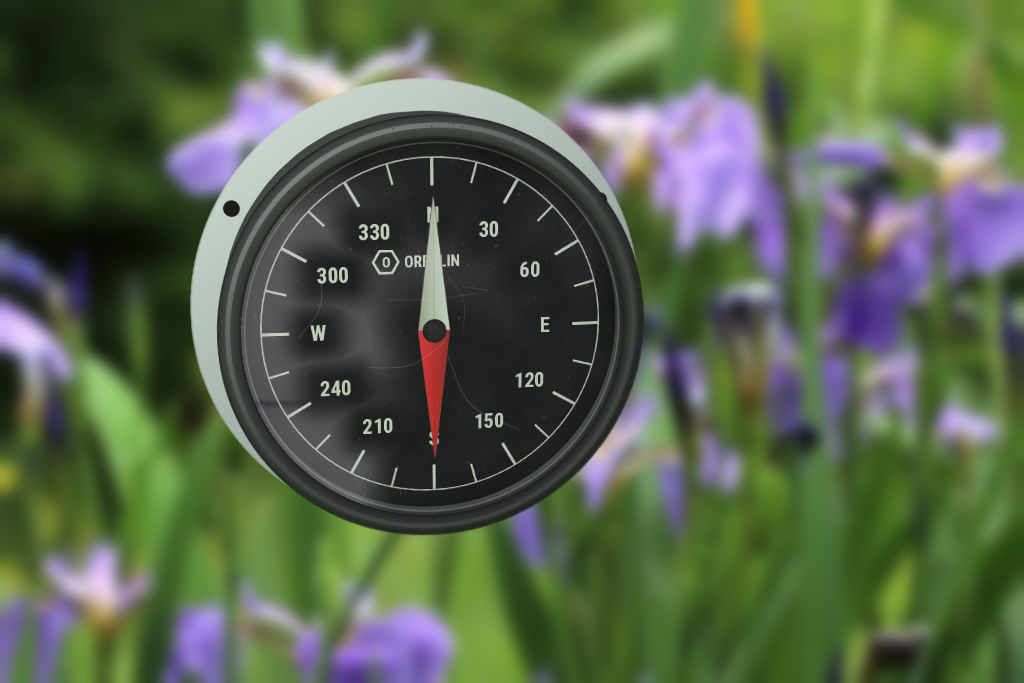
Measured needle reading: 180 °
